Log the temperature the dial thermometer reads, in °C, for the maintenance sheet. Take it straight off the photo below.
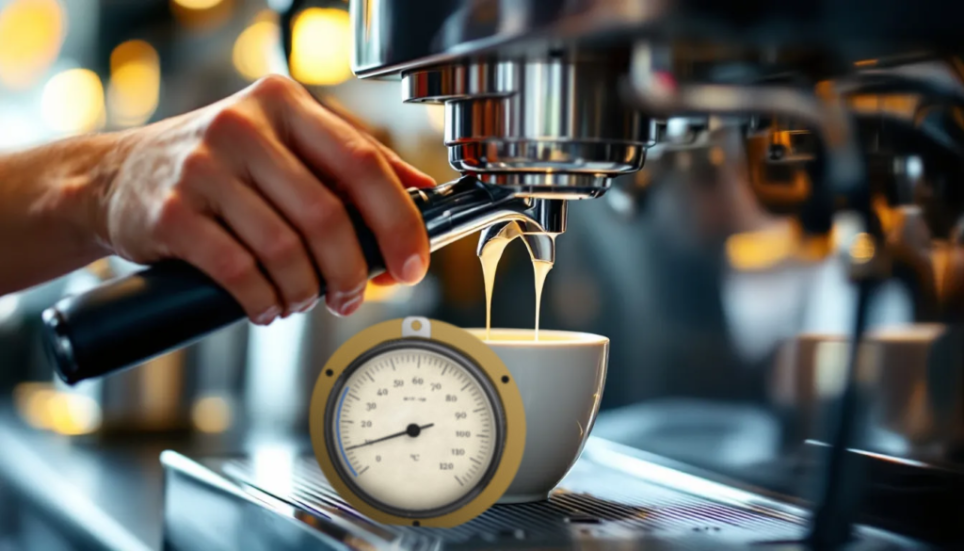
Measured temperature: 10 °C
